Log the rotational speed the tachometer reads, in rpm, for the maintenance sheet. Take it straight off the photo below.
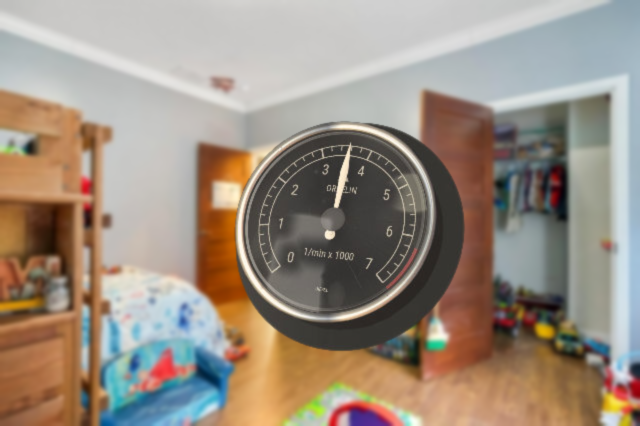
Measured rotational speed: 3600 rpm
